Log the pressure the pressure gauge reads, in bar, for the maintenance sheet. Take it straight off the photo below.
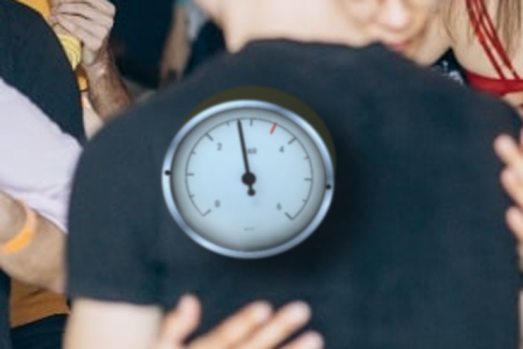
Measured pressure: 2.75 bar
